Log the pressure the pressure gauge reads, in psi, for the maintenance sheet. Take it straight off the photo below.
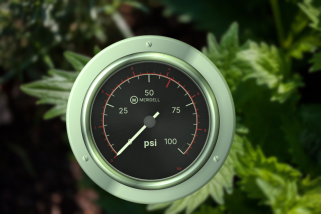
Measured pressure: 0 psi
